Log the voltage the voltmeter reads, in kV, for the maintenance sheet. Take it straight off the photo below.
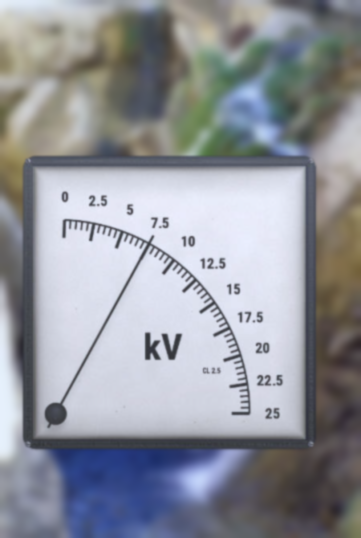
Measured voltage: 7.5 kV
